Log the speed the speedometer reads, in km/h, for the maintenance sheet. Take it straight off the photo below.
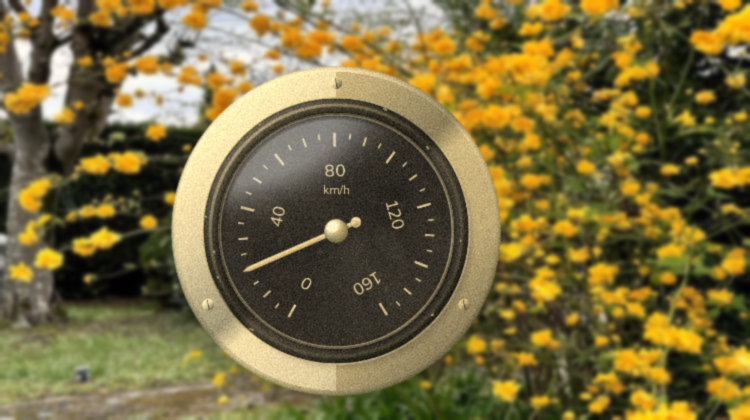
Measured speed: 20 km/h
